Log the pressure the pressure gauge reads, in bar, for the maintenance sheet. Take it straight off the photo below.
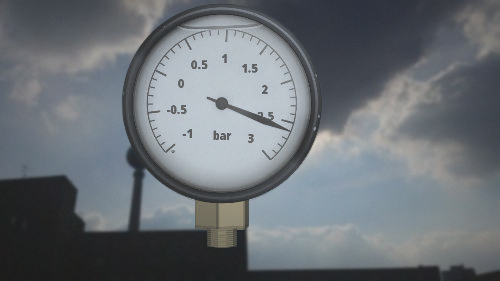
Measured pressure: 2.6 bar
